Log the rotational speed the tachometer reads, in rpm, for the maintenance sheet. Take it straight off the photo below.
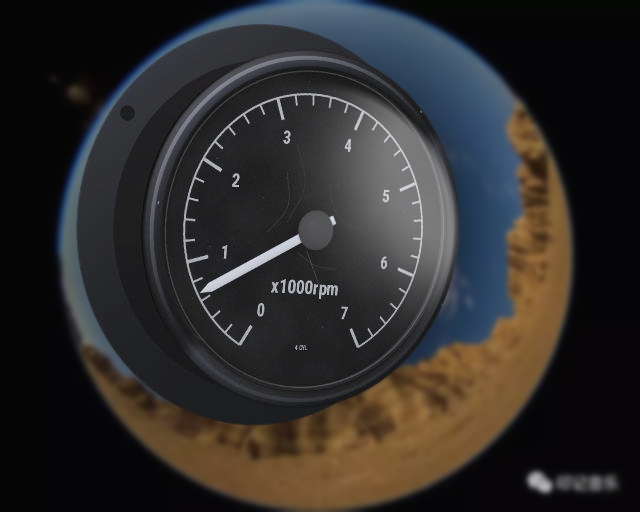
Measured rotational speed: 700 rpm
